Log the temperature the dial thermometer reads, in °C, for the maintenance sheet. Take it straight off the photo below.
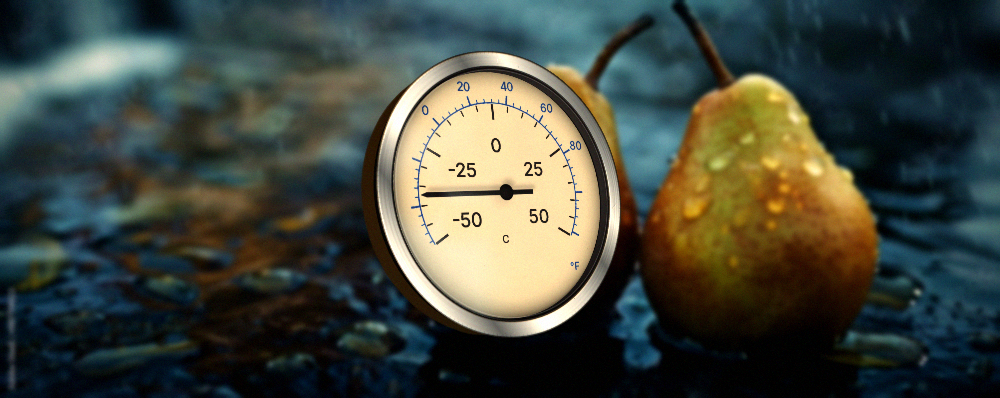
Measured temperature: -37.5 °C
